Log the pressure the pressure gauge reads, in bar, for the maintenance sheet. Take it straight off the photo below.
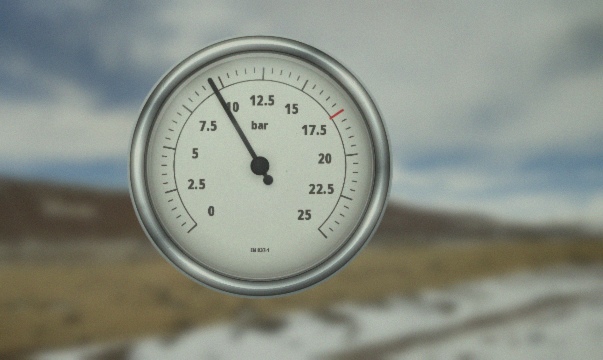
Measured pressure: 9.5 bar
